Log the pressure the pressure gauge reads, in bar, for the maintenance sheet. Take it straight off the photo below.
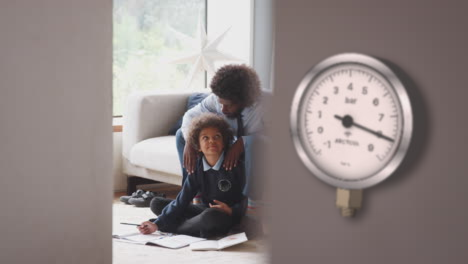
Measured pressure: 8 bar
